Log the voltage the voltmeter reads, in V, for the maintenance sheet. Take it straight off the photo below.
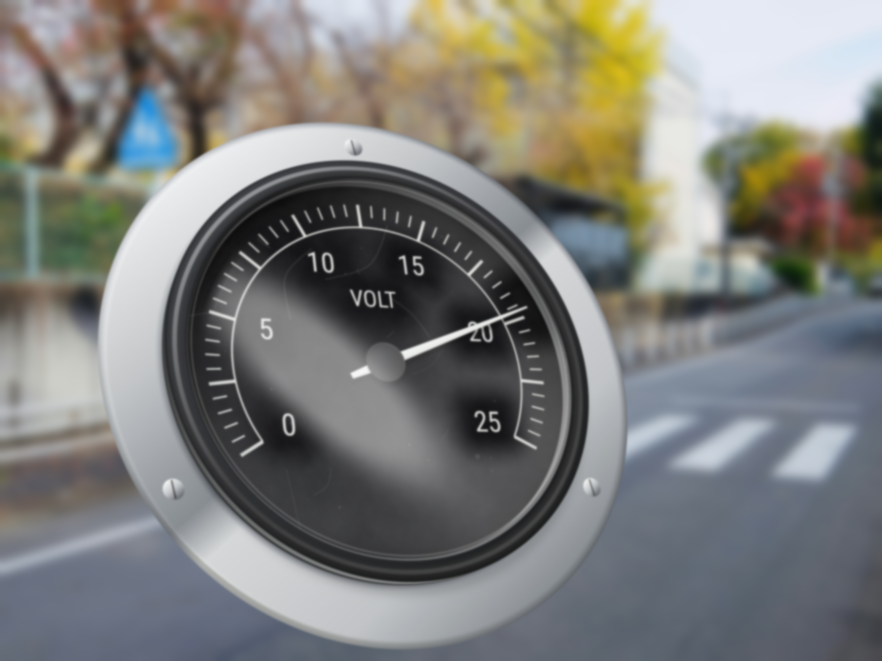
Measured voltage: 19.75 V
